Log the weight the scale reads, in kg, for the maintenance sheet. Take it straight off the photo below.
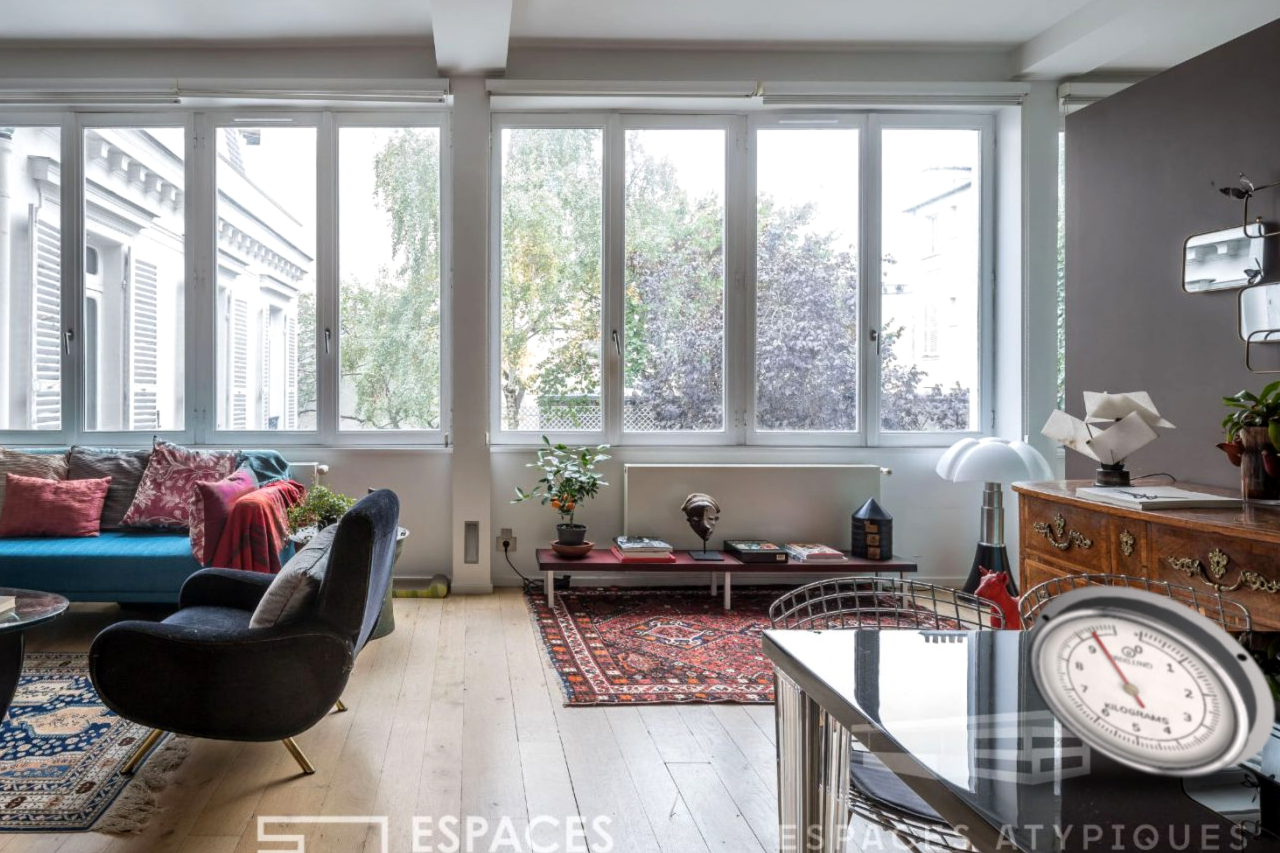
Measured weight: 9.5 kg
